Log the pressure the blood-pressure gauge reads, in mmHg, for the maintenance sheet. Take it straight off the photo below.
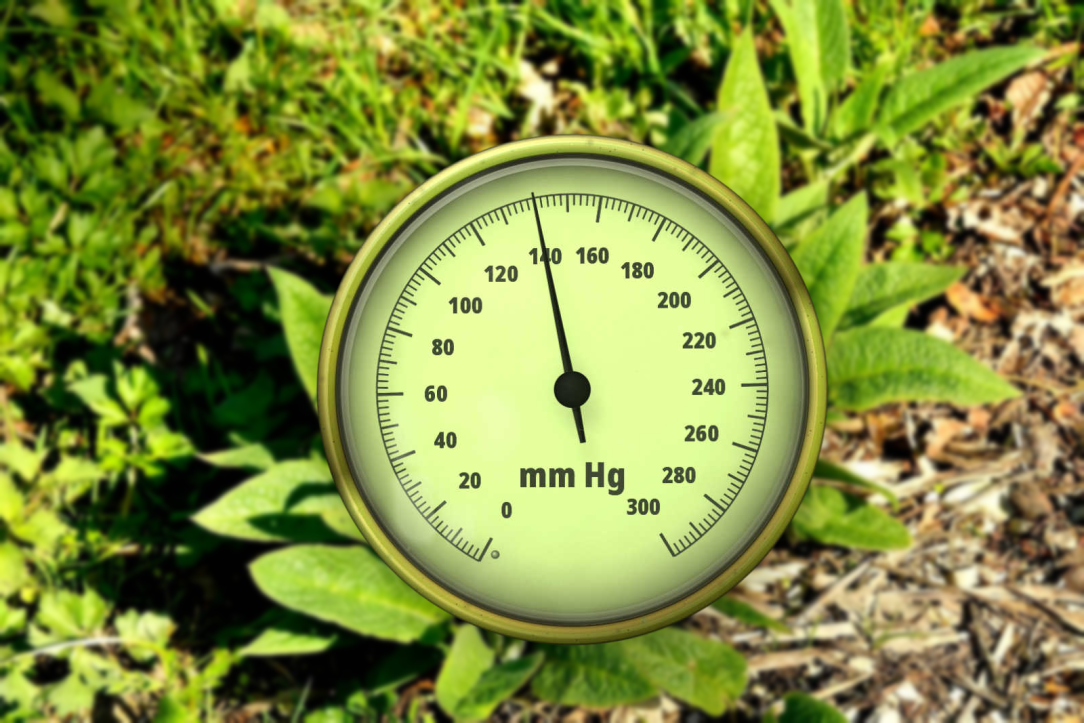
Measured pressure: 140 mmHg
